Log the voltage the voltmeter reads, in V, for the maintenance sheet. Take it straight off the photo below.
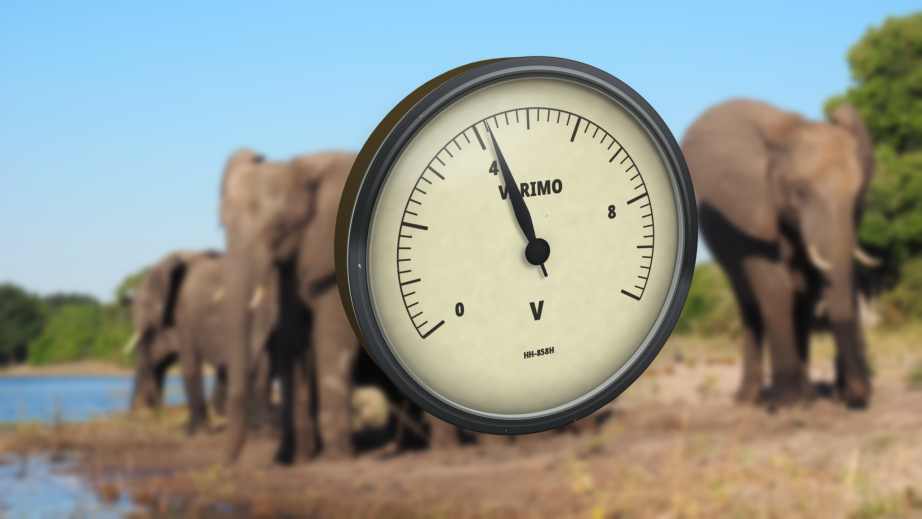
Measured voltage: 4.2 V
